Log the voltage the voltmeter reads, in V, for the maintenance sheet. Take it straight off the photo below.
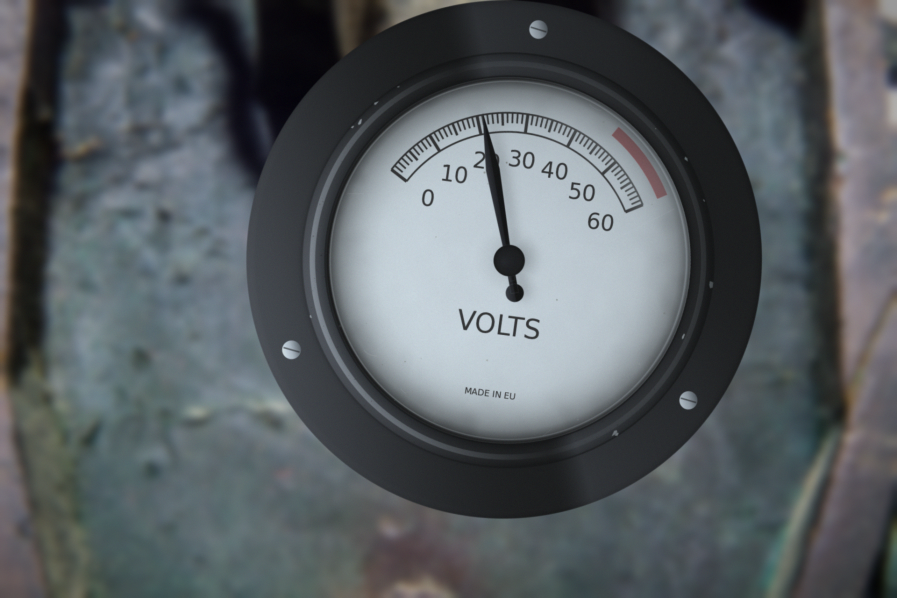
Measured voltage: 21 V
